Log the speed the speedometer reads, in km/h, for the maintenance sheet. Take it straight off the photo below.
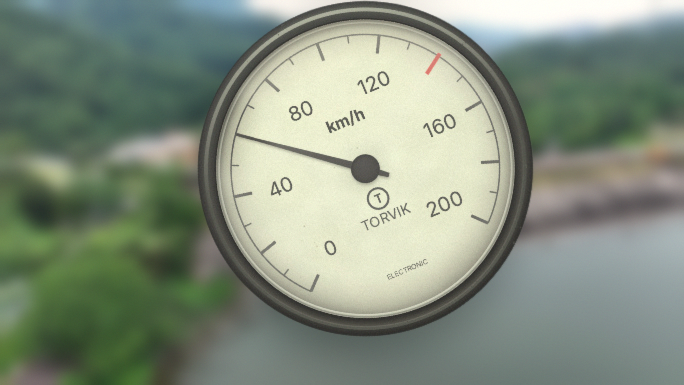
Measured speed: 60 km/h
